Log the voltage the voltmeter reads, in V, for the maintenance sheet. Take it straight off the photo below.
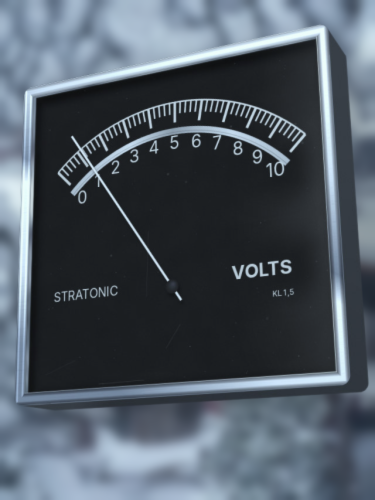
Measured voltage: 1.2 V
